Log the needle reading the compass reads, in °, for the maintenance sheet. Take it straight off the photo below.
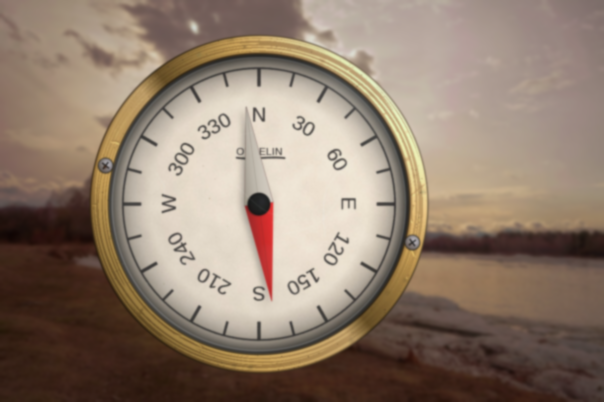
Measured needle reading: 172.5 °
